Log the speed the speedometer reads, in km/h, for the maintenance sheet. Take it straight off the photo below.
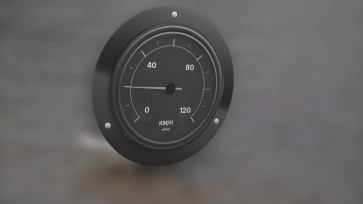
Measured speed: 20 km/h
